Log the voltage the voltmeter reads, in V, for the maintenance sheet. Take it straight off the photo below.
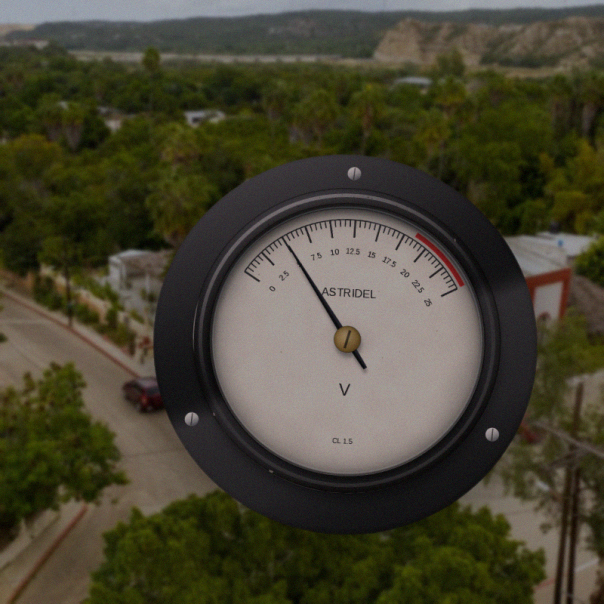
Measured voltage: 5 V
